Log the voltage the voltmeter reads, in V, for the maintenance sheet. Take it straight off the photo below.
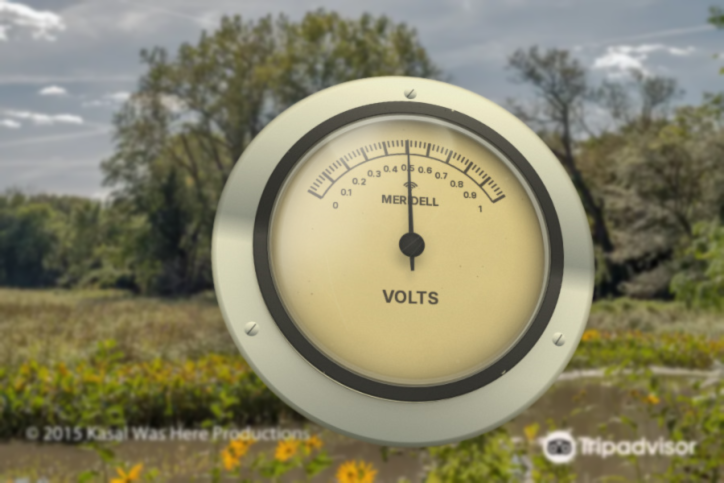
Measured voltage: 0.5 V
